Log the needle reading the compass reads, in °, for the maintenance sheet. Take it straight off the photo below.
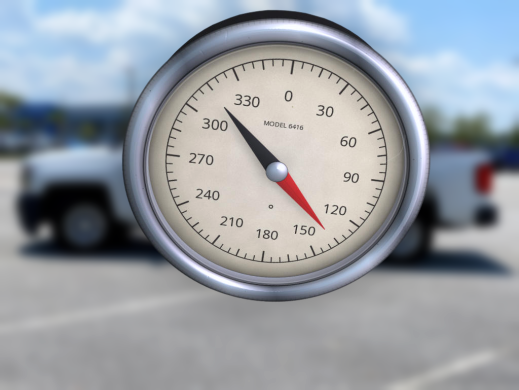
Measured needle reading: 135 °
